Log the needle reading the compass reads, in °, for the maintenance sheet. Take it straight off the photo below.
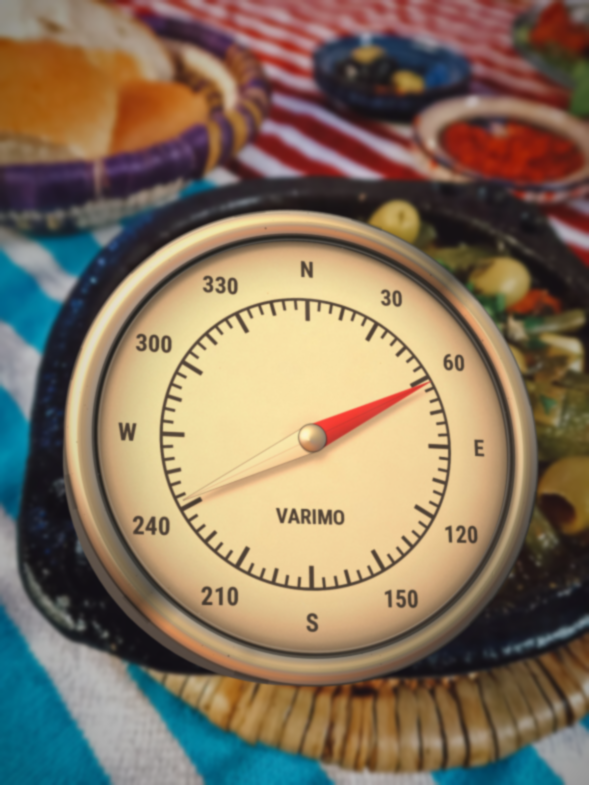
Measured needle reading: 62.5 °
